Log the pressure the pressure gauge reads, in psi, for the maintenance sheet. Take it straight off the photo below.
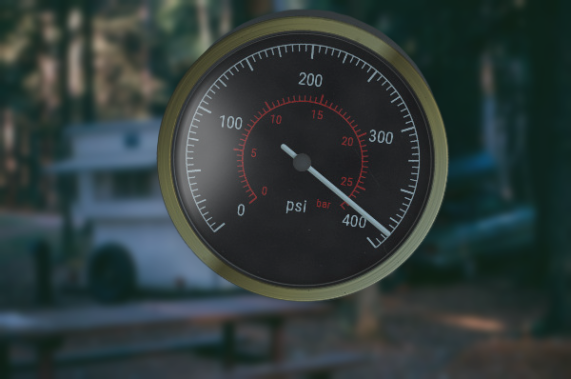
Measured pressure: 385 psi
